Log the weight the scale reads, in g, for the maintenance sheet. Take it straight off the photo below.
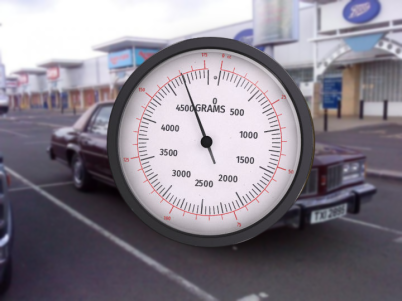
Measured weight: 4700 g
